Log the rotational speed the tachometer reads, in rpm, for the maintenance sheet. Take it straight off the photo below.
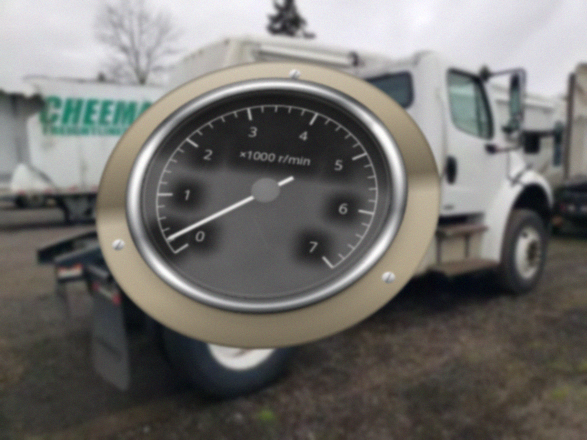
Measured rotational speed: 200 rpm
